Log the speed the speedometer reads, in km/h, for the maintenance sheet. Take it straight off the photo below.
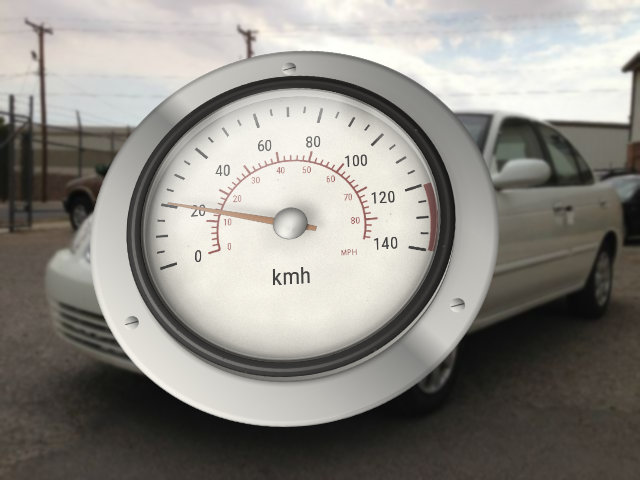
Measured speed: 20 km/h
